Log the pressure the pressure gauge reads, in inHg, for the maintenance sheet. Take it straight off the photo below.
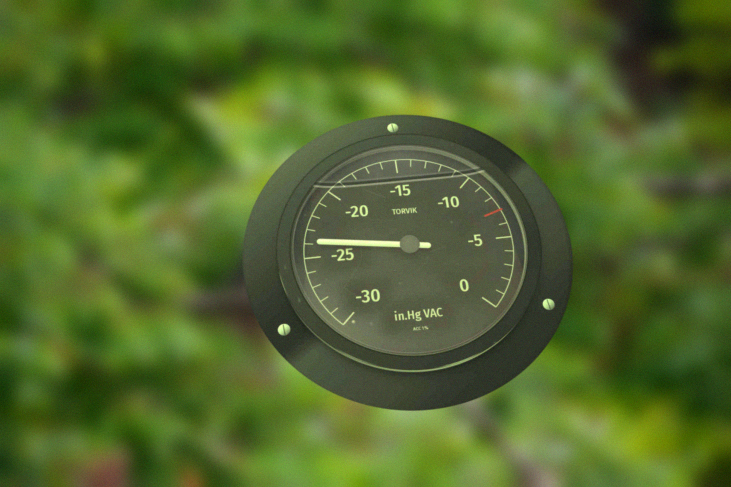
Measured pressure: -24 inHg
